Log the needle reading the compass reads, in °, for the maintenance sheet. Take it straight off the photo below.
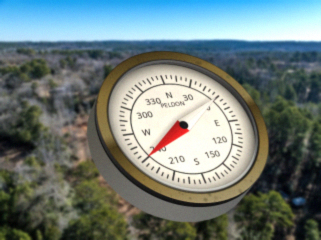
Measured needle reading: 240 °
